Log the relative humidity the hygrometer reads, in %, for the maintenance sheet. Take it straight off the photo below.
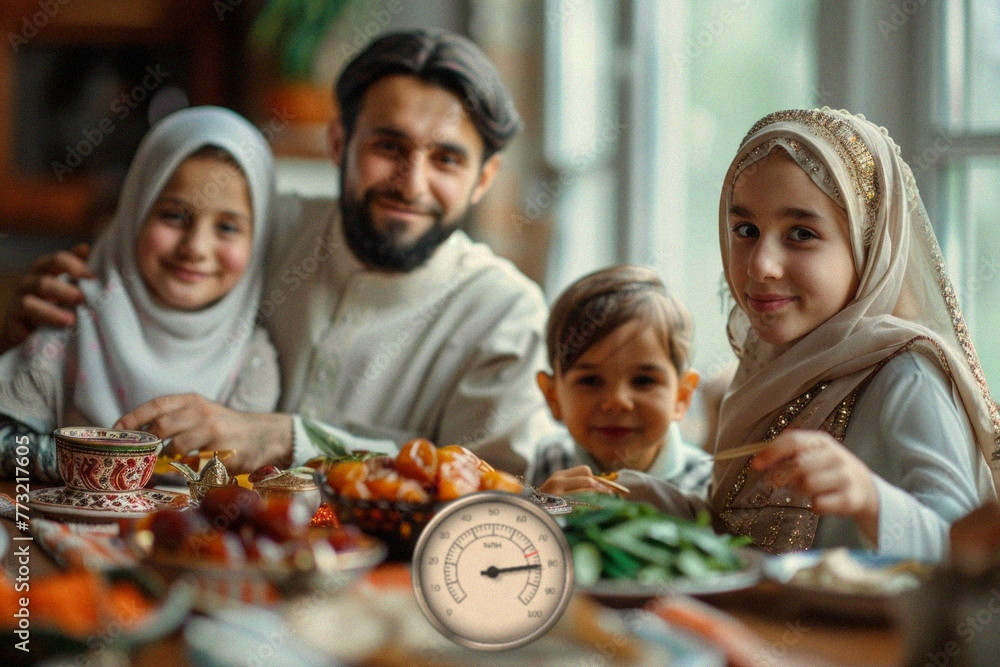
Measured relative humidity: 80 %
